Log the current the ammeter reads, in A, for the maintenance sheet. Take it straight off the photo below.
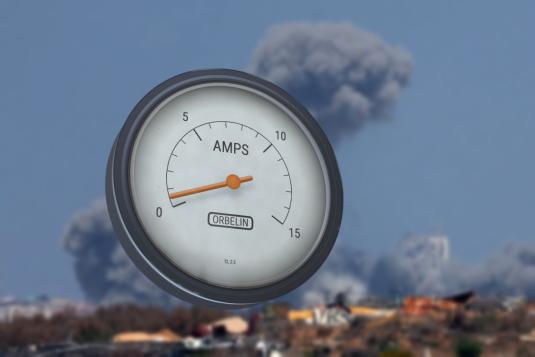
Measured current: 0.5 A
